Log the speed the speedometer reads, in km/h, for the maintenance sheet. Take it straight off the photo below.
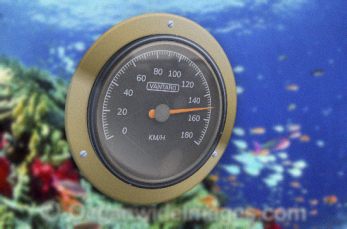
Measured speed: 150 km/h
